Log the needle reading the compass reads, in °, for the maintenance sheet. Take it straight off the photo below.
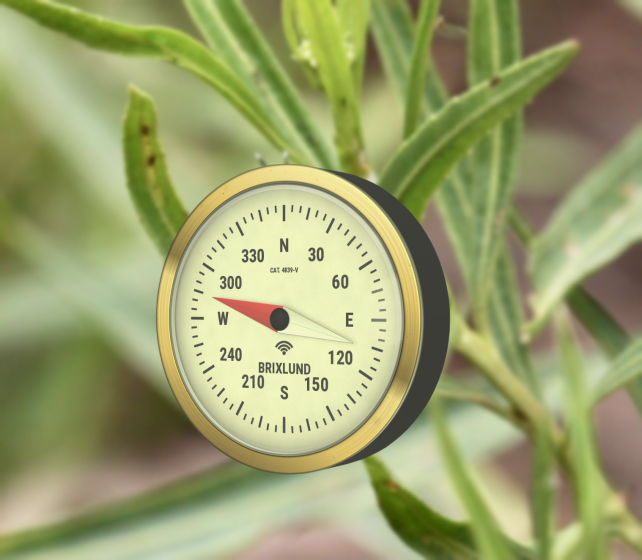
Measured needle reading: 285 °
